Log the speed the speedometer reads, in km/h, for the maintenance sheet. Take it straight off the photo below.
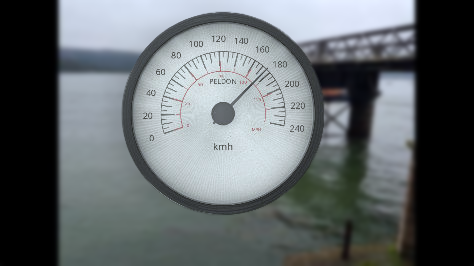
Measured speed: 175 km/h
